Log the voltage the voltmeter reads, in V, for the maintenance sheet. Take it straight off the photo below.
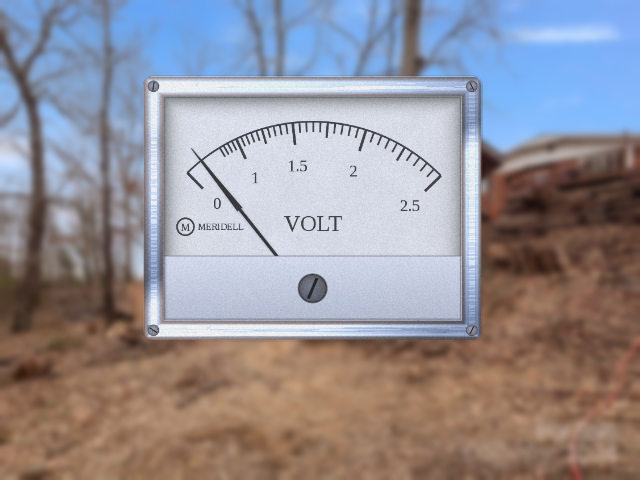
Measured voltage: 0.5 V
